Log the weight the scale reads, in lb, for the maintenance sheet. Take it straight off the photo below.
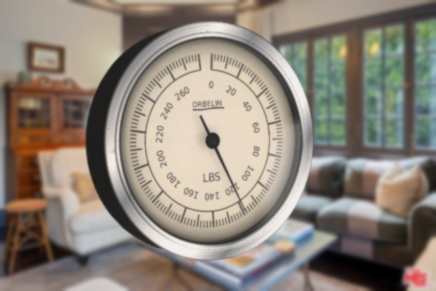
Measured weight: 120 lb
